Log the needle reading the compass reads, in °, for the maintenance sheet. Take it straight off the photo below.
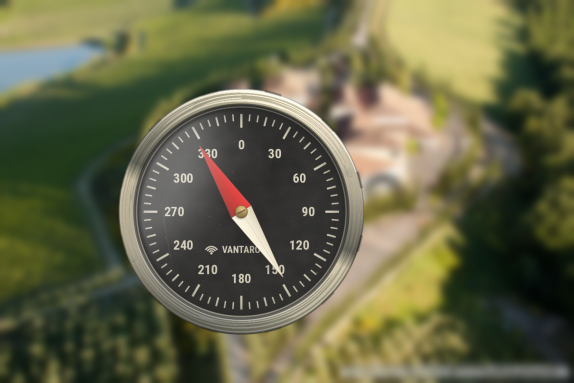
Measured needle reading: 327.5 °
